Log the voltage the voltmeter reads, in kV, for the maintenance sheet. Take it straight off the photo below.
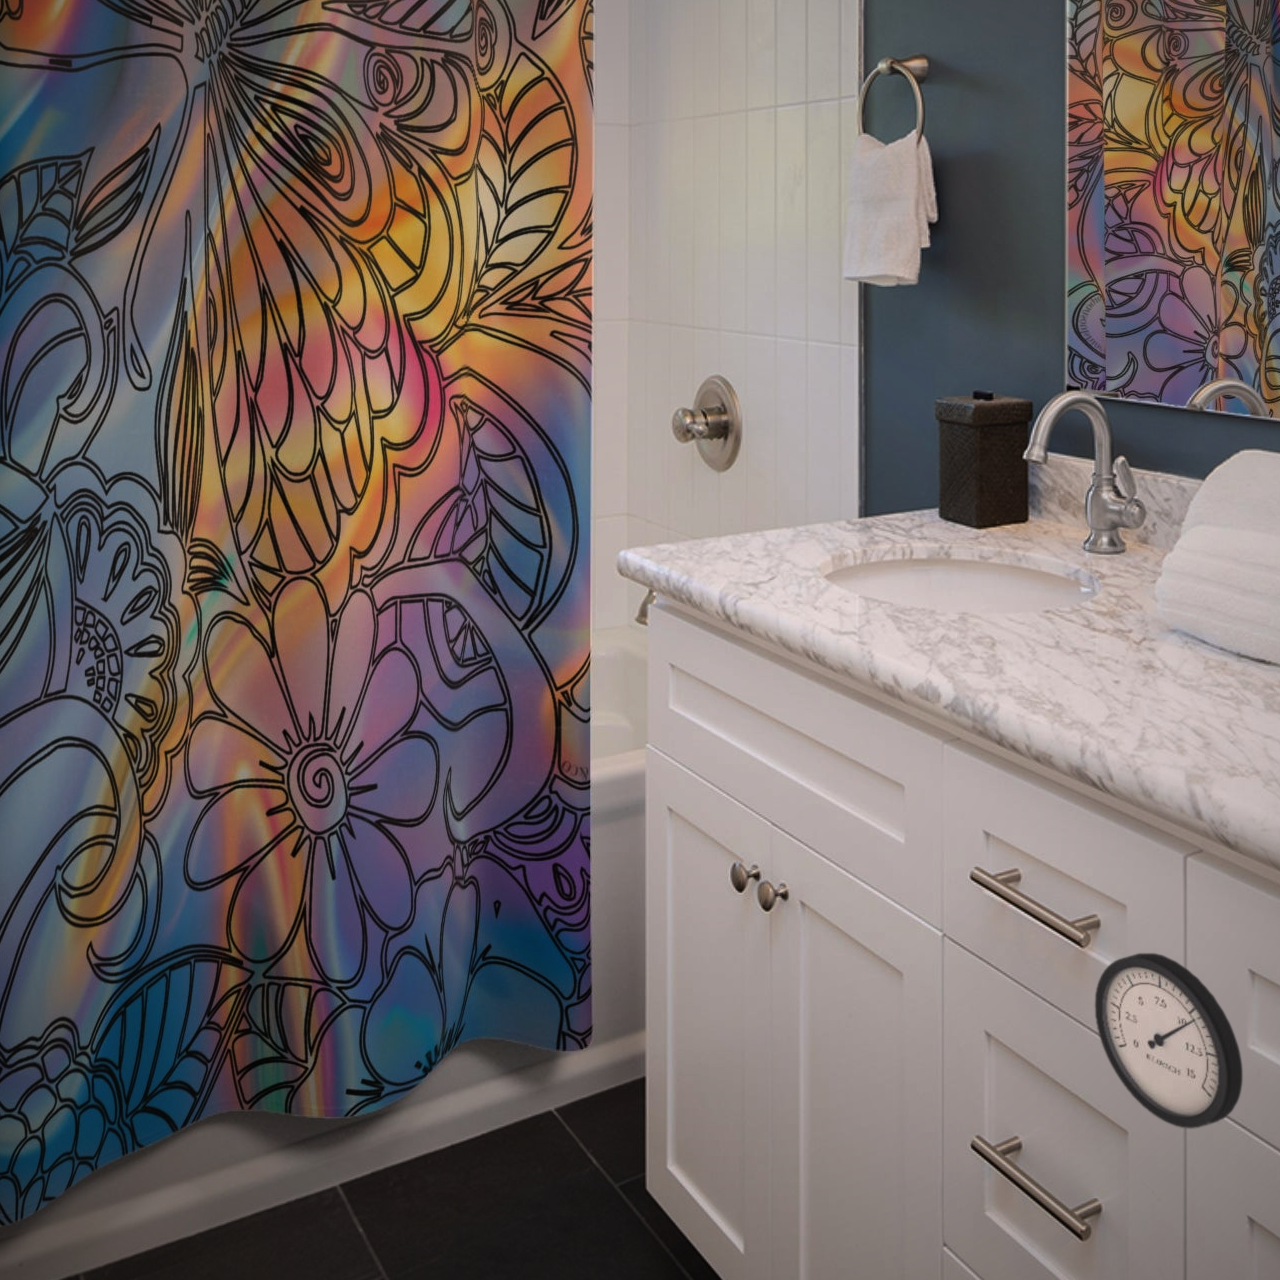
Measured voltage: 10.5 kV
